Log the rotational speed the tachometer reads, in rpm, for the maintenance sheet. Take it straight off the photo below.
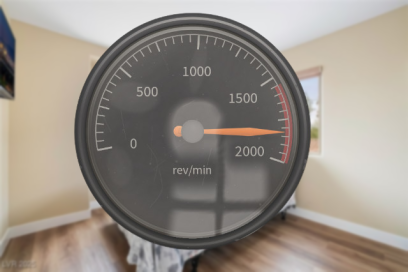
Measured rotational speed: 1825 rpm
